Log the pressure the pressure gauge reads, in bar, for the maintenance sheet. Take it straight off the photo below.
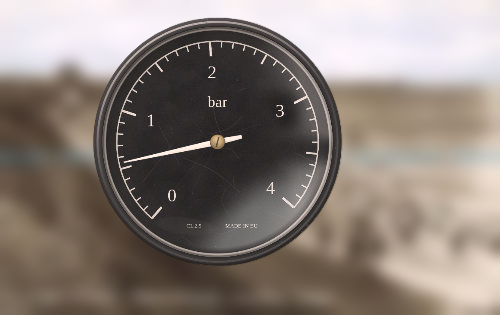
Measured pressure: 0.55 bar
